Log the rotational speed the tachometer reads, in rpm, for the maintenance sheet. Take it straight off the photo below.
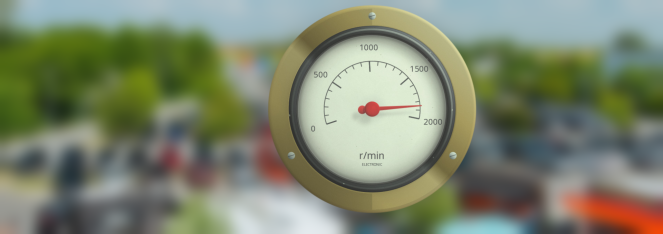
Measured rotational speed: 1850 rpm
